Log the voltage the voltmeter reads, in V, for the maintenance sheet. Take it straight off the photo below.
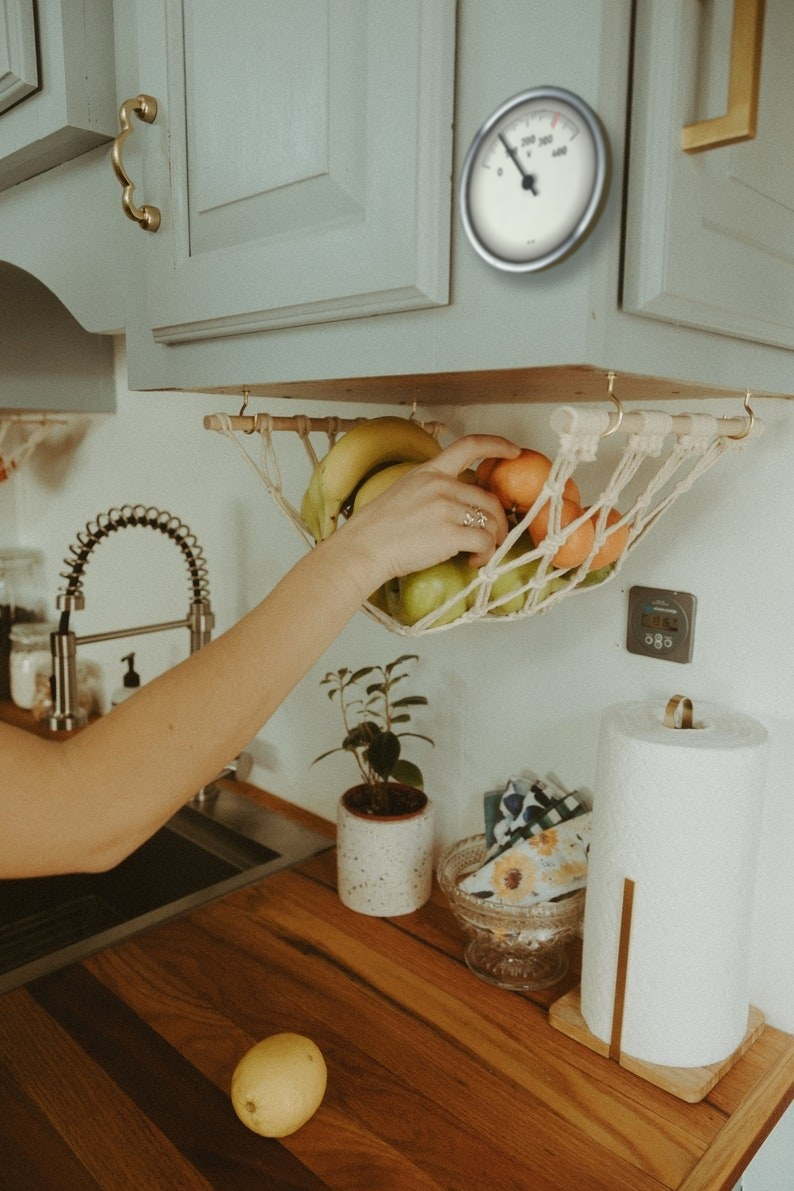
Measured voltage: 100 V
